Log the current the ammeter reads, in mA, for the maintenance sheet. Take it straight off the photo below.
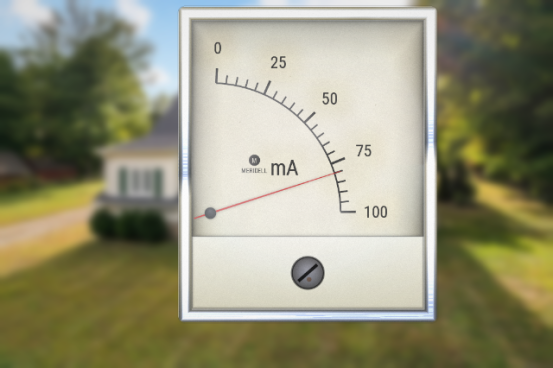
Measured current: 80 mA
